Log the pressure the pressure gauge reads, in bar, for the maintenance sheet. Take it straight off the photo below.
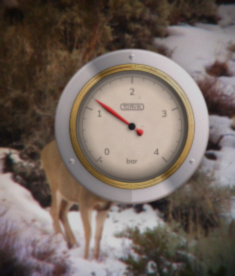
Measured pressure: 1.2 bar
